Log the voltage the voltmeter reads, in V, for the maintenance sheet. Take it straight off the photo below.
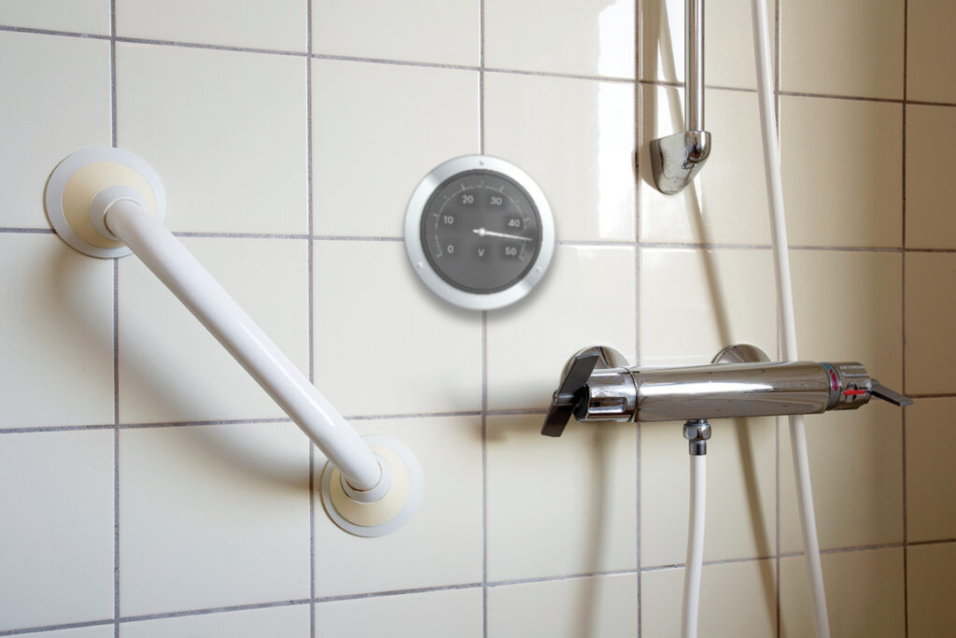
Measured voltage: 45 V
